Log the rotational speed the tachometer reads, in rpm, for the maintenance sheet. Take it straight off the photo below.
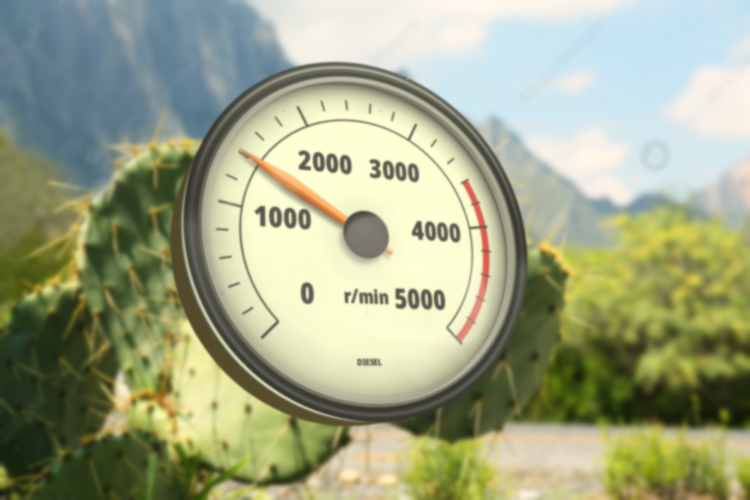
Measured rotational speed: 1400 rpm
